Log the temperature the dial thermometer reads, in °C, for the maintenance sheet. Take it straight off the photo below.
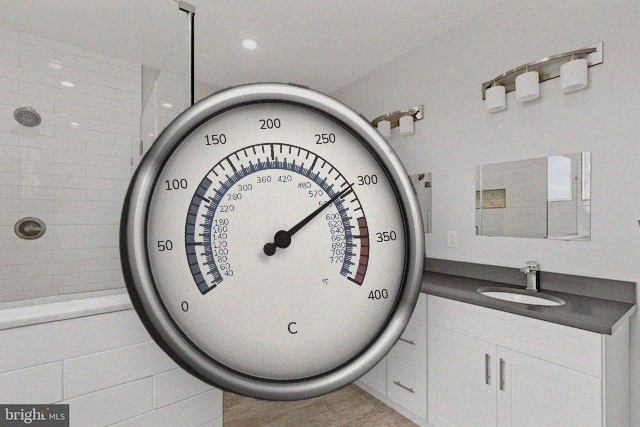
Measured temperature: 295 °C
